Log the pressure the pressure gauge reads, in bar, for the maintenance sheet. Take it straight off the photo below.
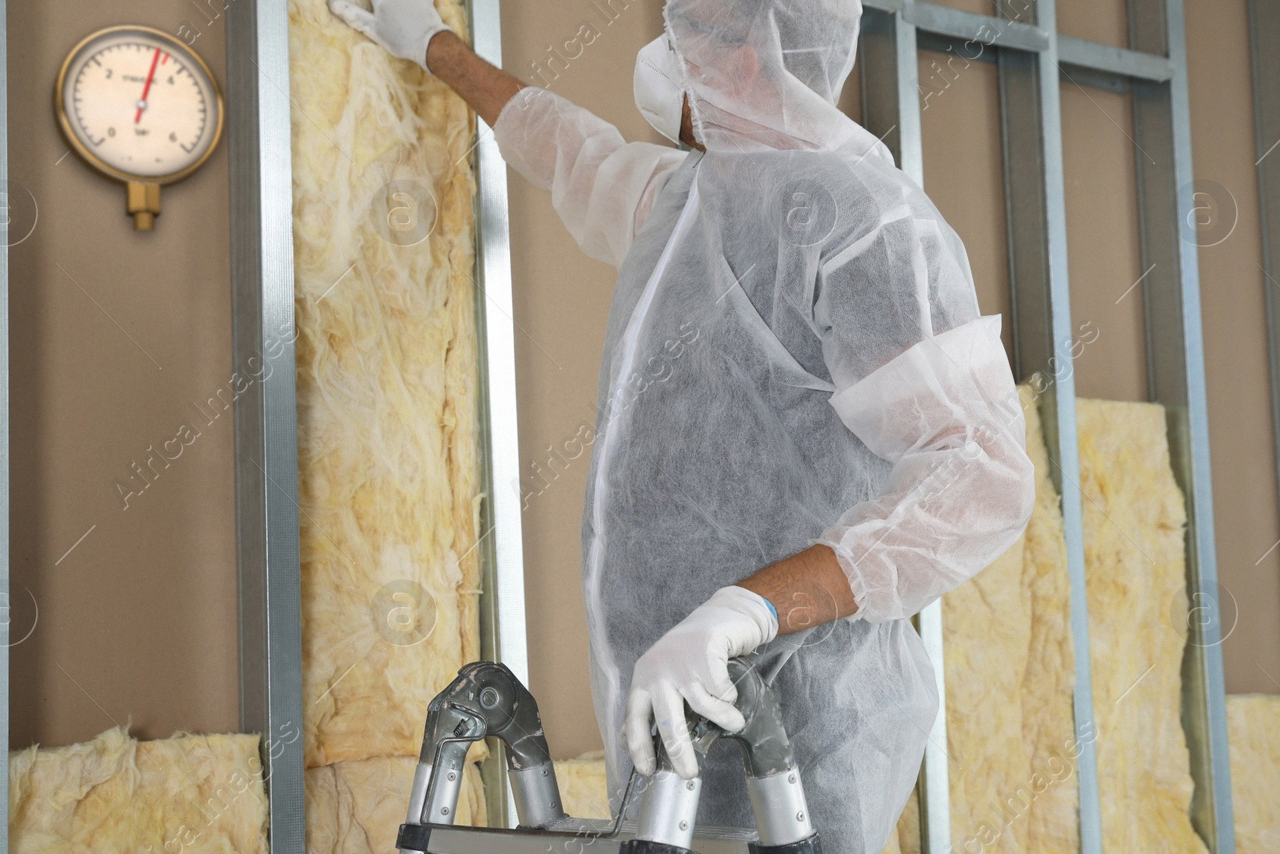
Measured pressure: 3.4 bar
